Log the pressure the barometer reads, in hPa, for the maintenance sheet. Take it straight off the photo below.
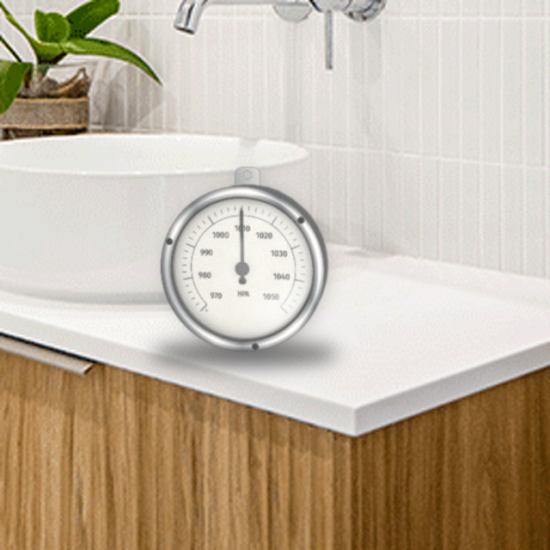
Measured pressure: 1010 hPa
